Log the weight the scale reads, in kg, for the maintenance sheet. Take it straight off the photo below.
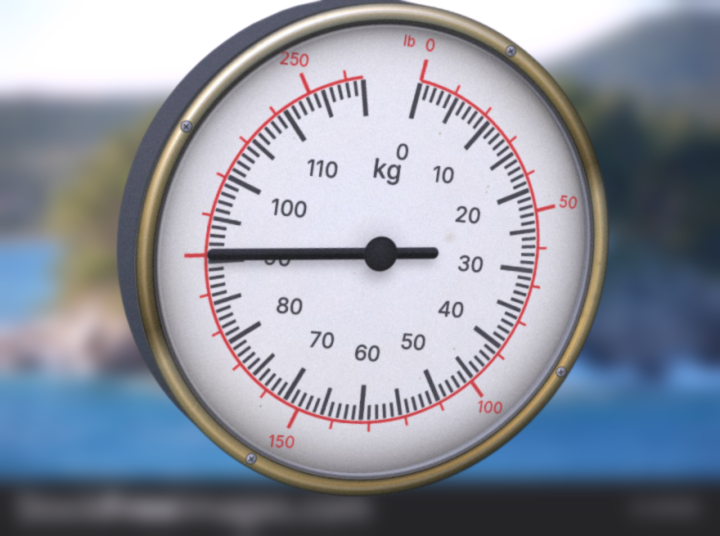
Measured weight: 91 kg
